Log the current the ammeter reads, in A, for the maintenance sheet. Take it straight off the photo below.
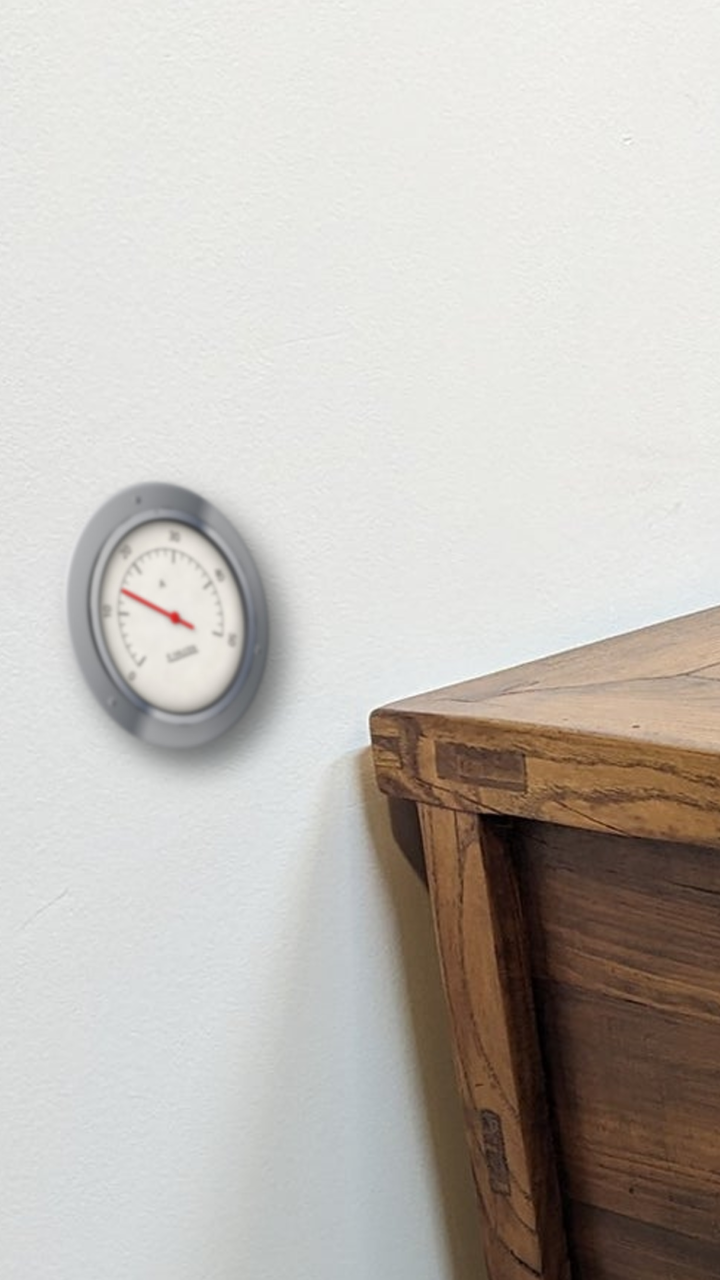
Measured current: 14 A
